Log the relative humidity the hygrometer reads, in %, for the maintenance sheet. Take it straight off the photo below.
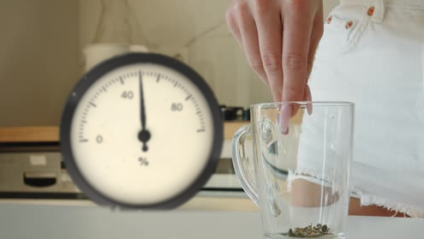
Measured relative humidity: 50 %
